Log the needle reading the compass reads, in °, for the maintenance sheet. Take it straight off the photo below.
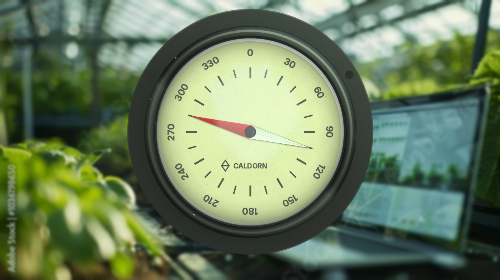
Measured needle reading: 285 °
